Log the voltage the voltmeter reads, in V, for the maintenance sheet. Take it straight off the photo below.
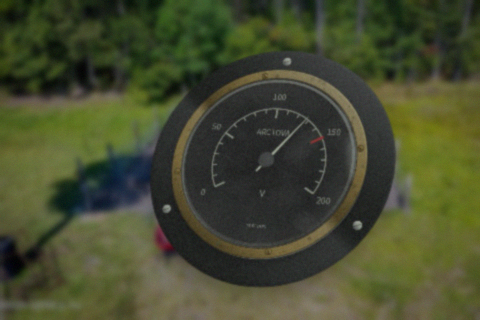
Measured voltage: 130 V
